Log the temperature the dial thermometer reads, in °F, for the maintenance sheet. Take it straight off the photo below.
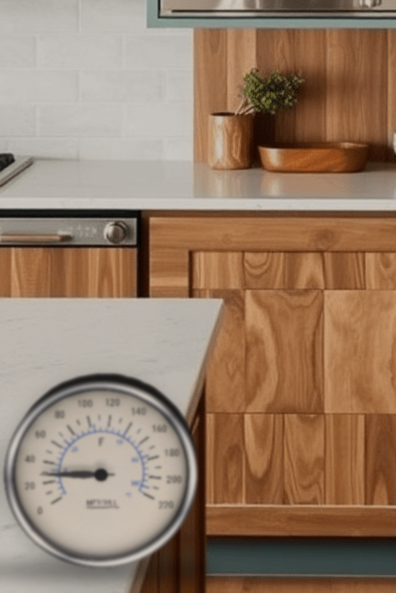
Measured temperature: 30 °F
